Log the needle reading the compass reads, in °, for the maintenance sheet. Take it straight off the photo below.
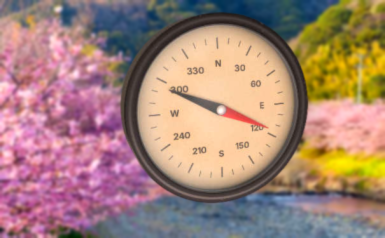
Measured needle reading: 115 °
